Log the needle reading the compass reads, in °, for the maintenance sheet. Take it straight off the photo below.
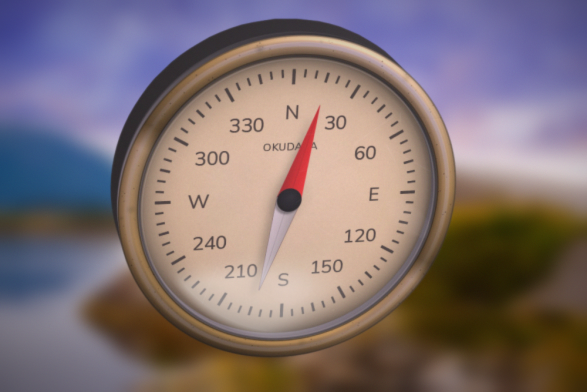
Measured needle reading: 15 °
